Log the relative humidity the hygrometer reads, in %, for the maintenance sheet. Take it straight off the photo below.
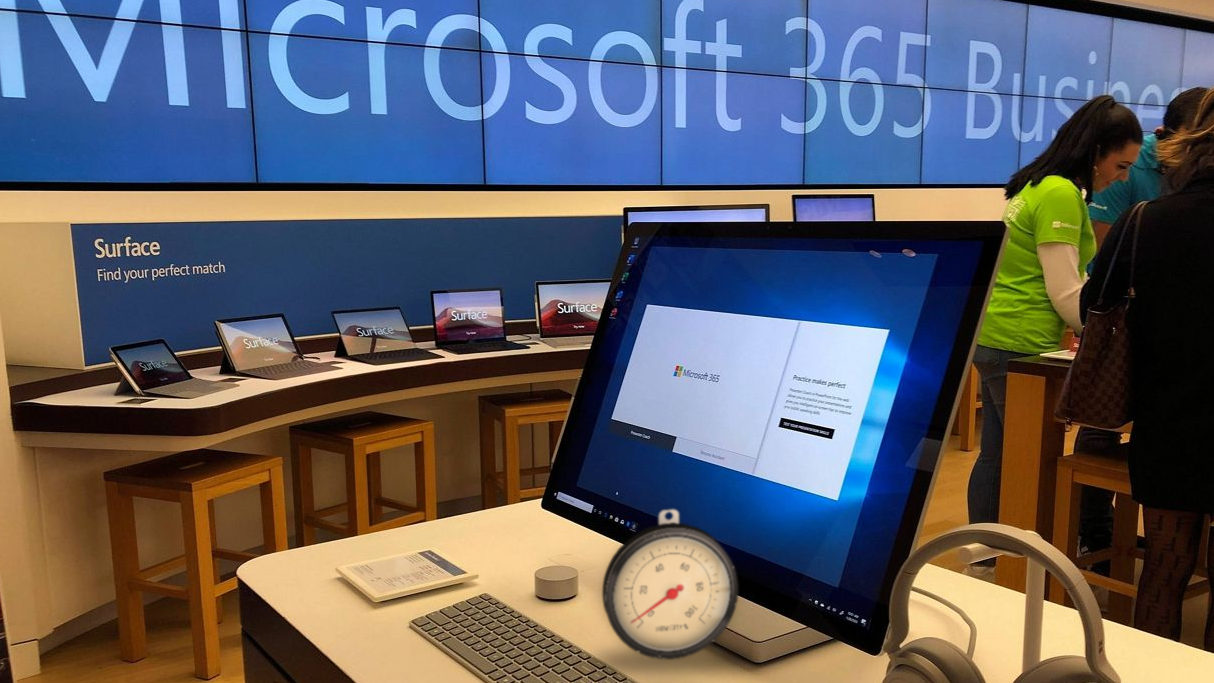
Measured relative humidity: 4 %
